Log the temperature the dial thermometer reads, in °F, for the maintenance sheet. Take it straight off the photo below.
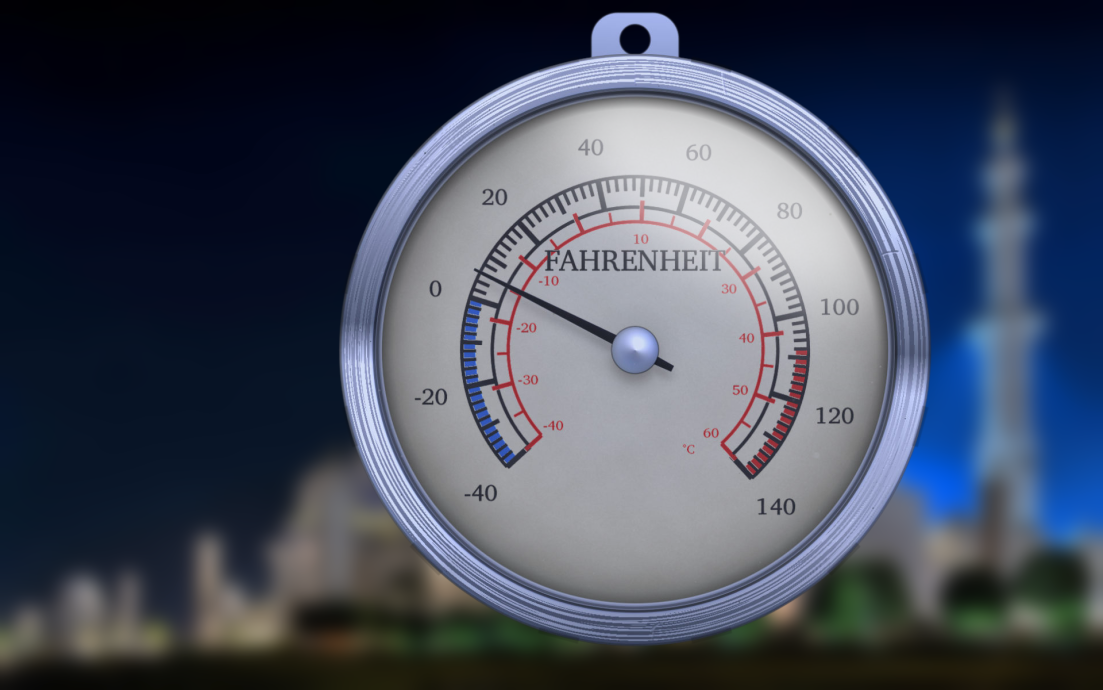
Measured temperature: 6 °F
